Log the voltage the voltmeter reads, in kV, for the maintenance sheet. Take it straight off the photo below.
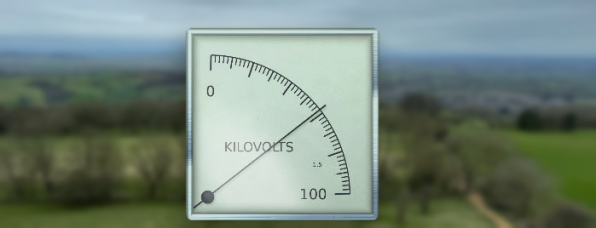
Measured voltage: 58 kV
